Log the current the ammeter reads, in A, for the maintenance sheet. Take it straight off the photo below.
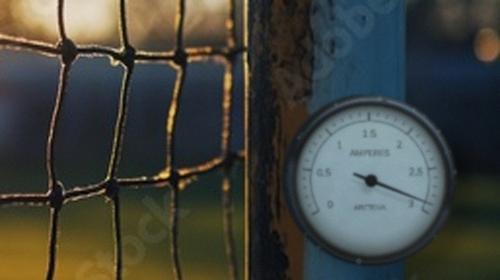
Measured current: 2.9 A
